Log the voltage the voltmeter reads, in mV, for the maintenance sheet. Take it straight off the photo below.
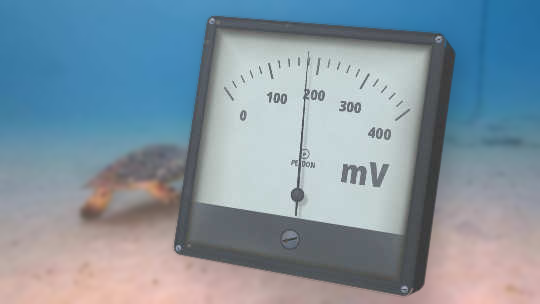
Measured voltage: 180 mV
